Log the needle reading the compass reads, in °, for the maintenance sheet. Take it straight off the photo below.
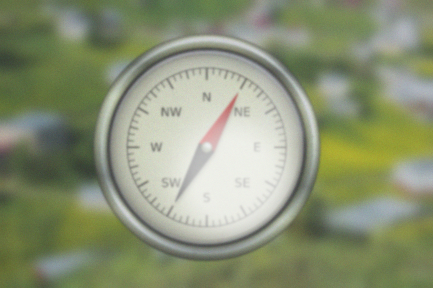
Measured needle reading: 30 °
